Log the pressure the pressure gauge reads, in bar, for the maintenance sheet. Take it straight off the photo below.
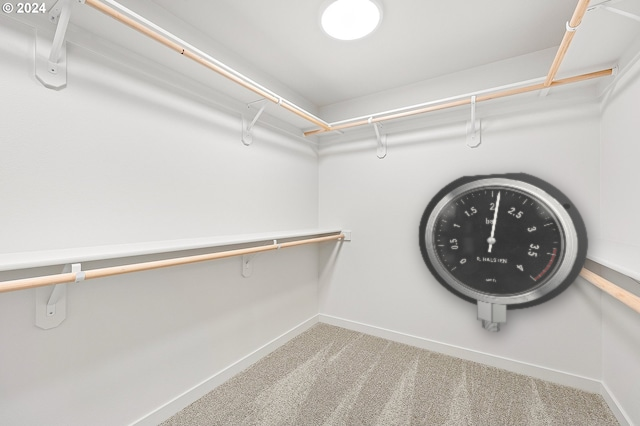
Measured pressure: 2.1 bar
